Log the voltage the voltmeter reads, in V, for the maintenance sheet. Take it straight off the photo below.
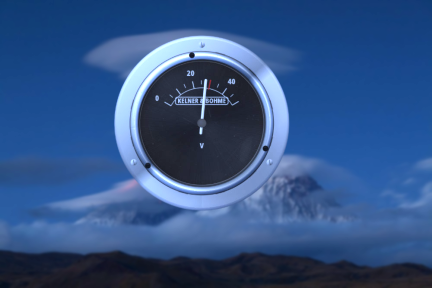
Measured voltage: 27.5 V
